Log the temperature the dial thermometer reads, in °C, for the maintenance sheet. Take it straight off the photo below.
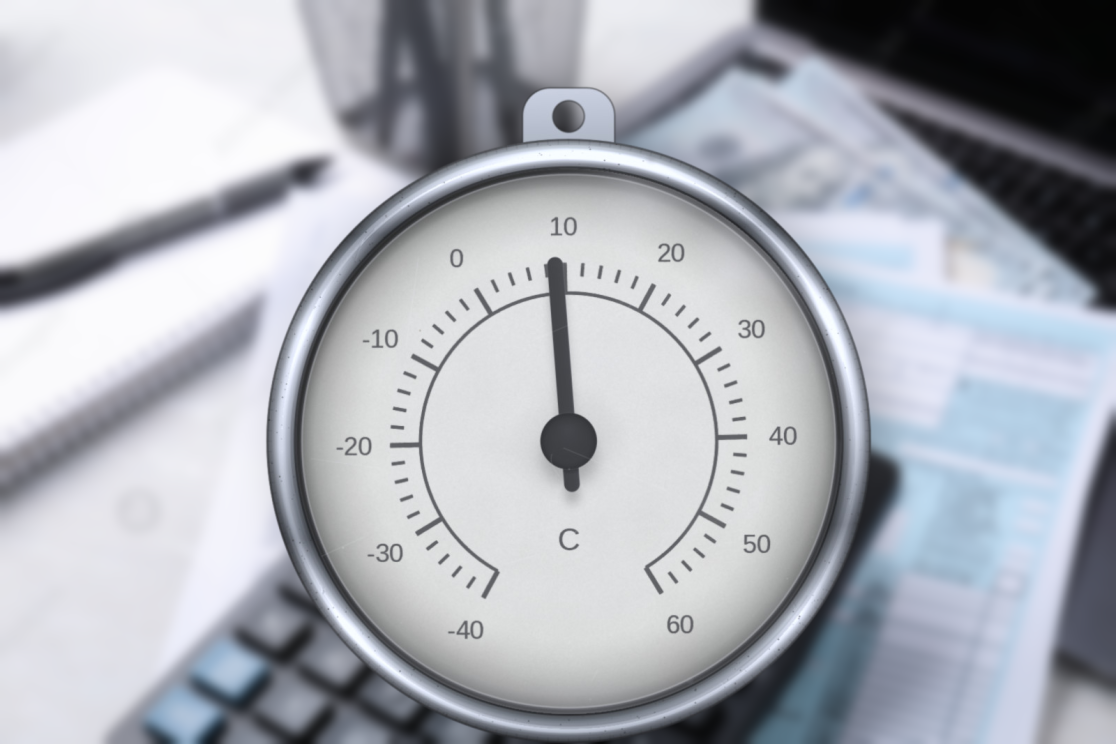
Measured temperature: 9 °C
